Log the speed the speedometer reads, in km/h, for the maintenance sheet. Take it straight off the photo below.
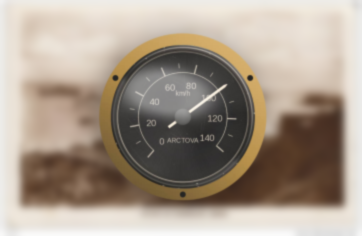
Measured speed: 100 km/h
